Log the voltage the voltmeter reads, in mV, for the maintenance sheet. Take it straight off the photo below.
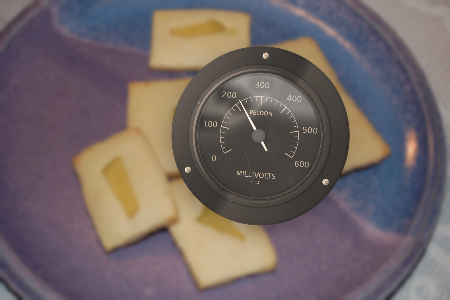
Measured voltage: 220 mV
